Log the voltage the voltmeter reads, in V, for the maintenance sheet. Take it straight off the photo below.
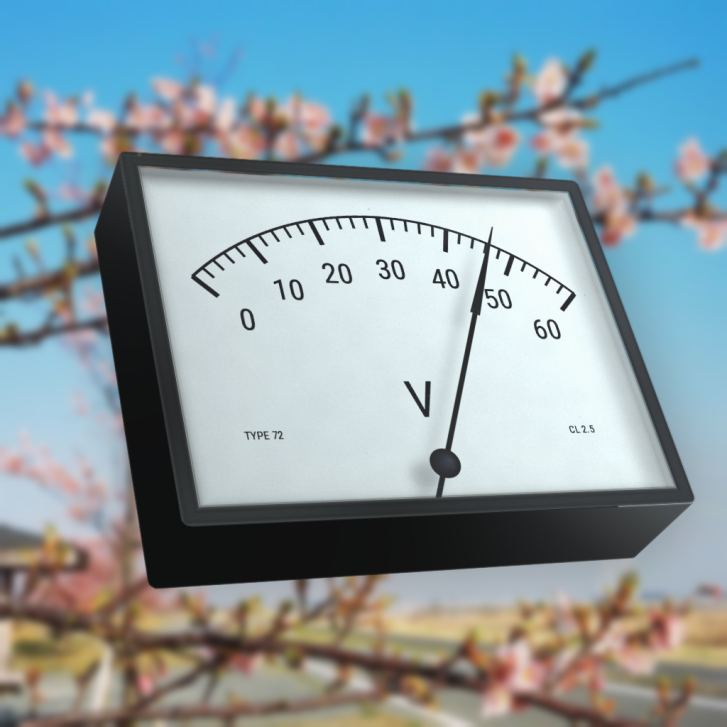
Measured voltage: 46 V
